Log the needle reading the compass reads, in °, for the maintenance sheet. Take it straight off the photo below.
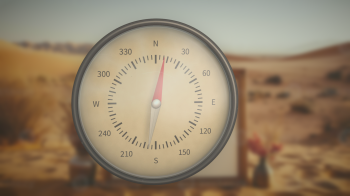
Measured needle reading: 10 °
